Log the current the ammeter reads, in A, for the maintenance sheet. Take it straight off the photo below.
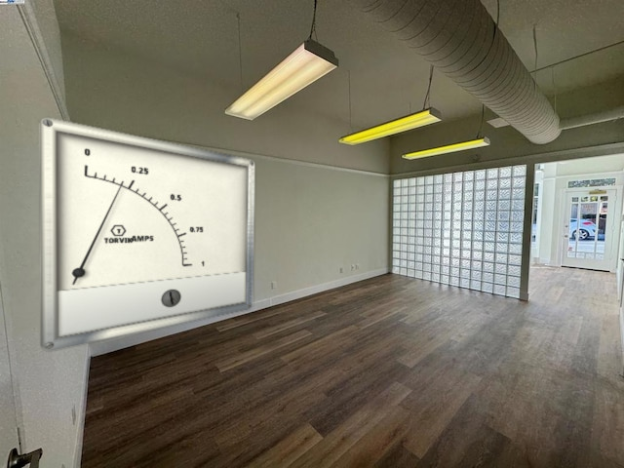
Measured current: 0.2 A
